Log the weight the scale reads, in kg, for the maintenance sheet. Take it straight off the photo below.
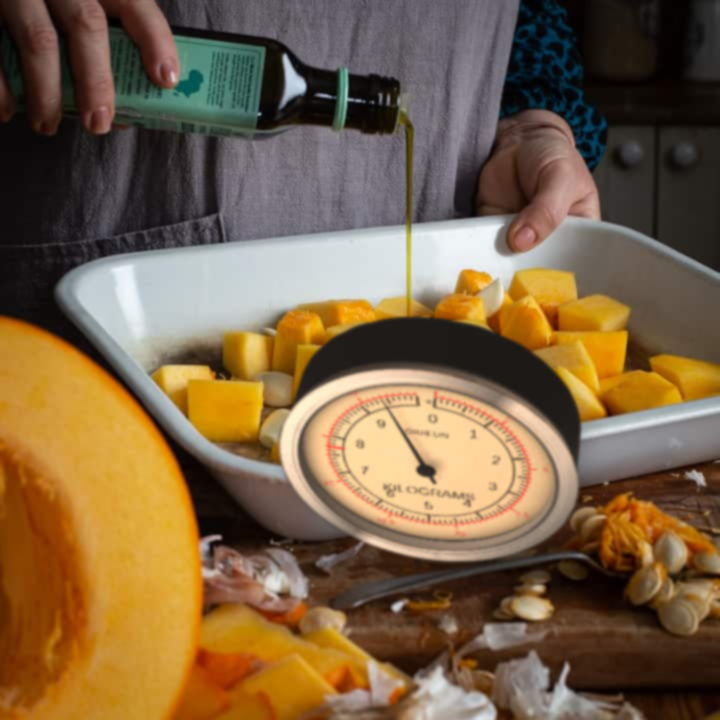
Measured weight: 9.5 kg
